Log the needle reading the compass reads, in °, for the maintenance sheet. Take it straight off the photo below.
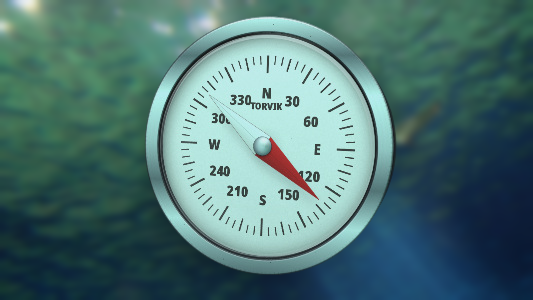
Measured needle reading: 130 °
